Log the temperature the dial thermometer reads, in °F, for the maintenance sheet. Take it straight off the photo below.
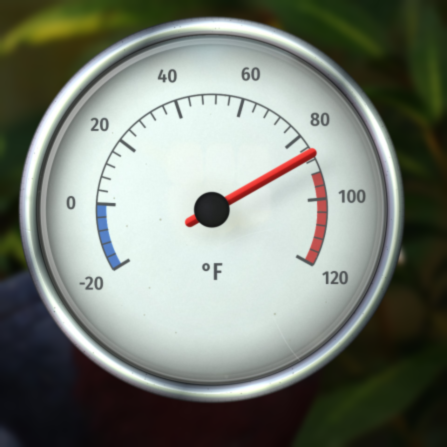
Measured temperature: 86 °F
